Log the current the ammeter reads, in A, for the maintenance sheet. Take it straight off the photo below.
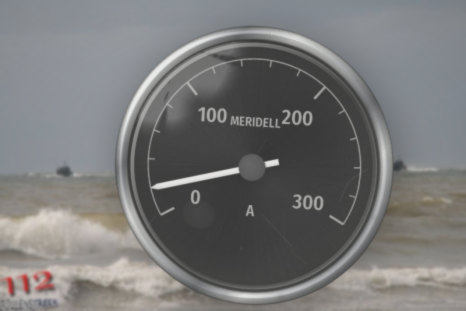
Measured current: 20 A
